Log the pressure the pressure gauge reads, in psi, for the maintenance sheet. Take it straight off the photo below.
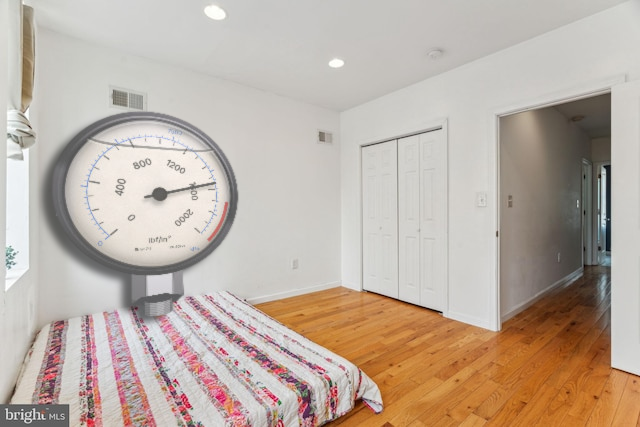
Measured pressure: 1550 psi
